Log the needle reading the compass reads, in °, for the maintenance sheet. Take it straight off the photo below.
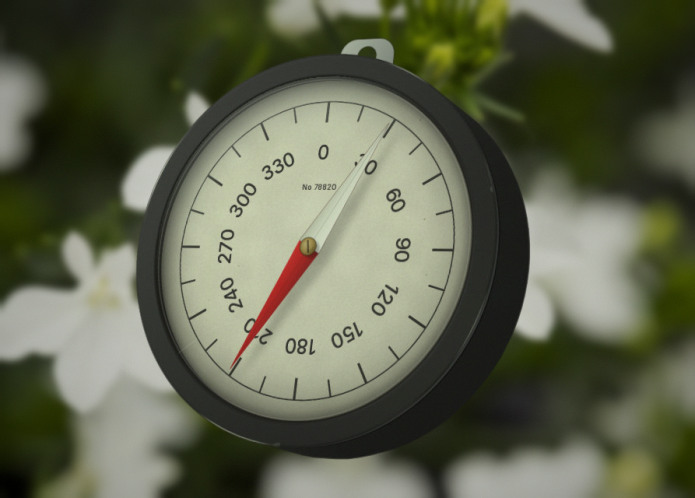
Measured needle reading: 210 °
